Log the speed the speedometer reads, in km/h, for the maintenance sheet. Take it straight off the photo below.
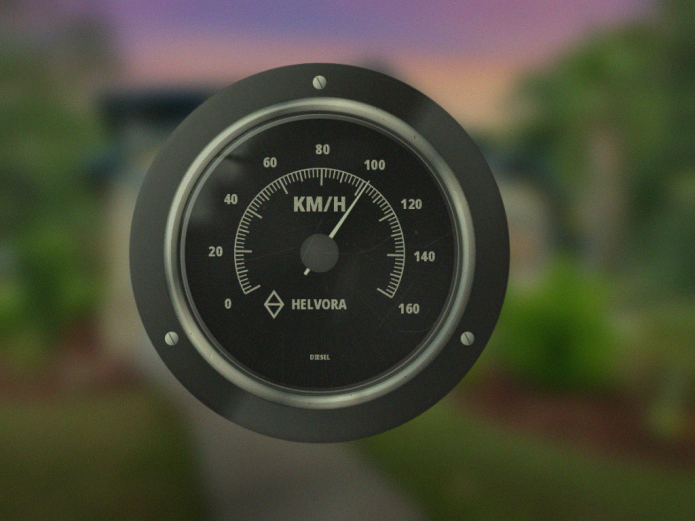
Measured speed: 102 km/h
